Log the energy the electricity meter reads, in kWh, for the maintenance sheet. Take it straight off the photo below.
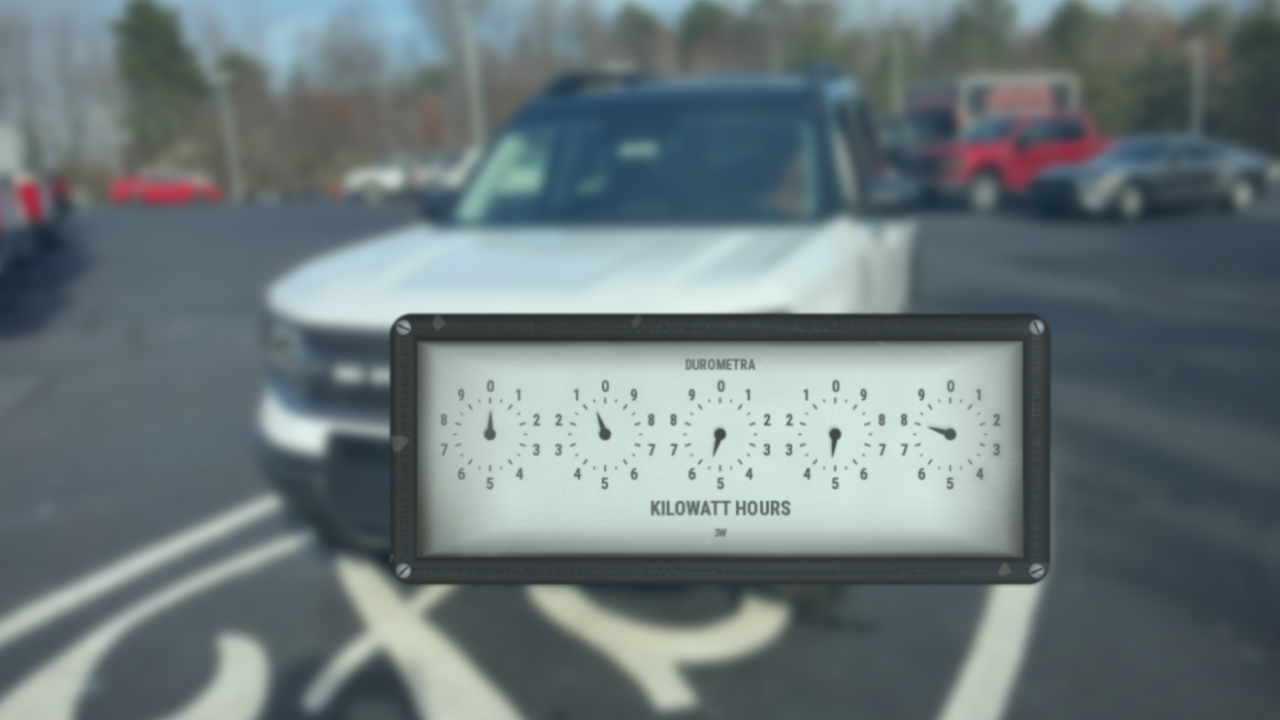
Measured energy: 548 kWh
